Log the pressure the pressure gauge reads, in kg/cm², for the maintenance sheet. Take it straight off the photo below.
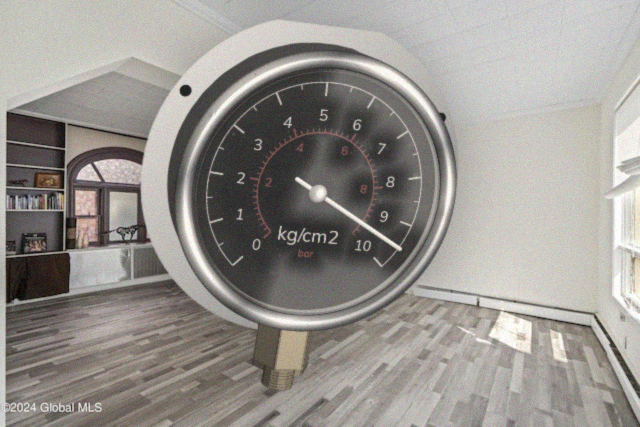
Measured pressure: 9.5 kg/cm²
